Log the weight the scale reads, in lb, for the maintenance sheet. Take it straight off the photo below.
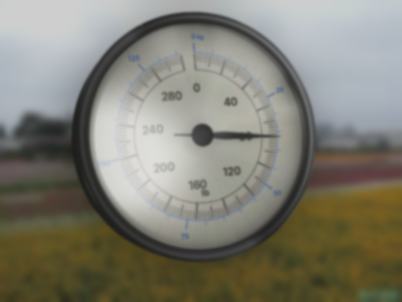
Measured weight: 80 lb
